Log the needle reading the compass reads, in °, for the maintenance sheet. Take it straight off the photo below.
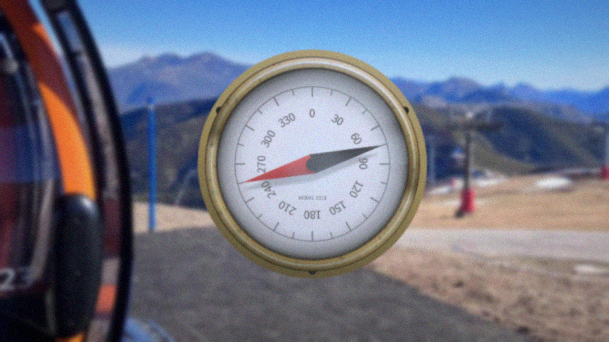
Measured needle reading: 255 °
